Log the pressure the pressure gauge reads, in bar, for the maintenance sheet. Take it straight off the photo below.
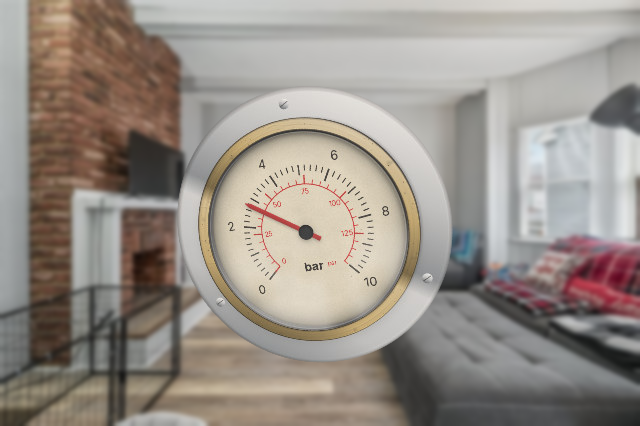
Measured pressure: 2.8 bar
